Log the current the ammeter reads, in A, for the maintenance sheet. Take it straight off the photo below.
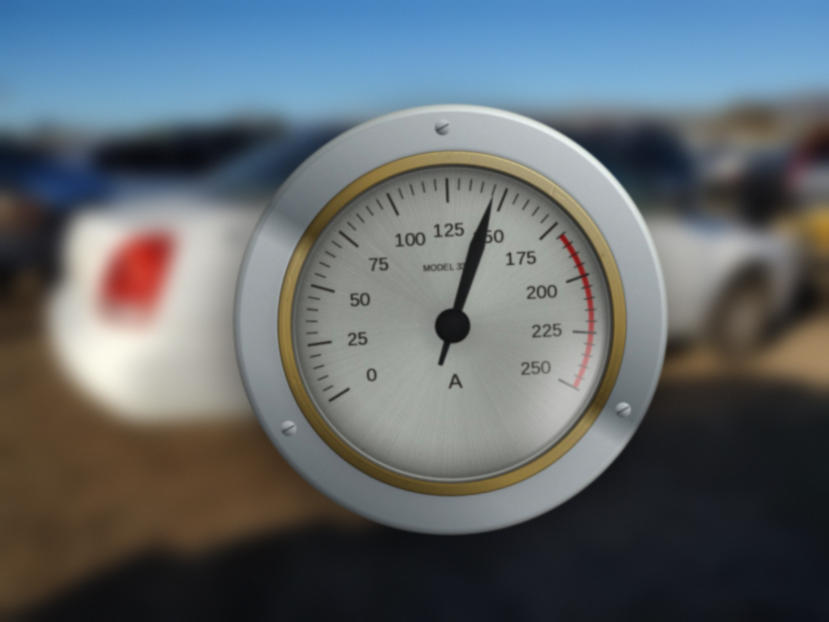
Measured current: 145 A
